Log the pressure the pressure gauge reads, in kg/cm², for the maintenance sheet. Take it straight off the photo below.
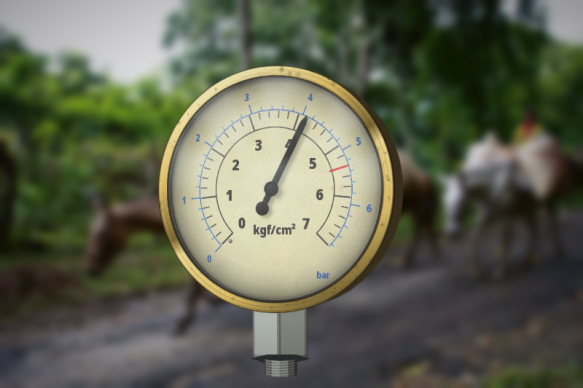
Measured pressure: 4.2 kg/cm²
